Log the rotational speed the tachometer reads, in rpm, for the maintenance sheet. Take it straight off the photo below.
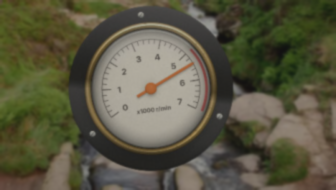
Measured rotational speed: 5400 rpm
